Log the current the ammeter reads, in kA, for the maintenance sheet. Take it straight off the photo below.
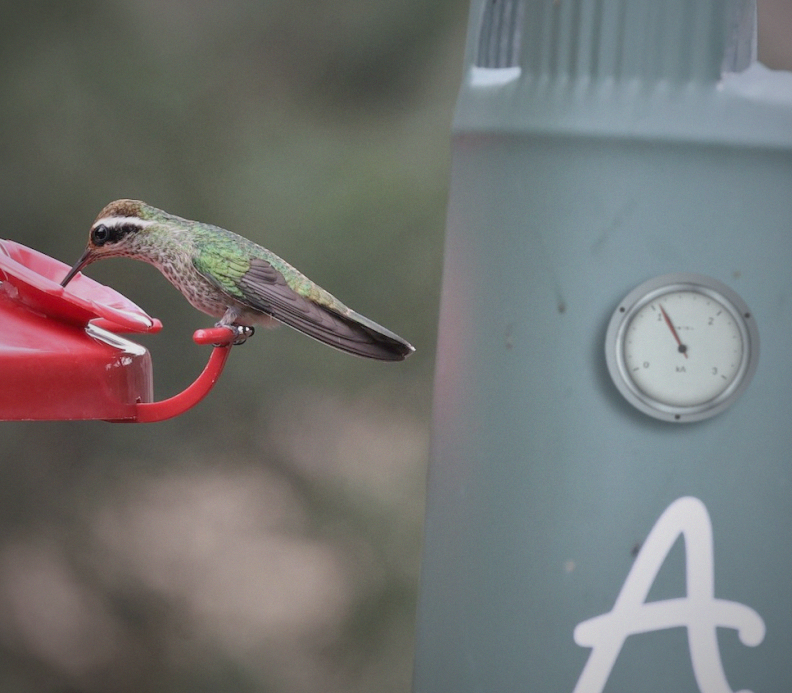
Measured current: 1.1 kA
